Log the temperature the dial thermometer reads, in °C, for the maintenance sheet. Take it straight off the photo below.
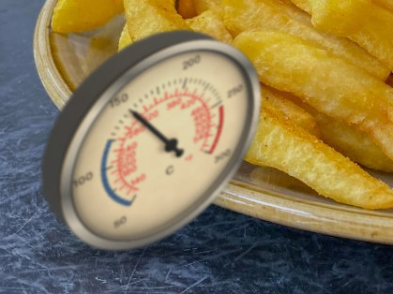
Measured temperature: 150 °C
